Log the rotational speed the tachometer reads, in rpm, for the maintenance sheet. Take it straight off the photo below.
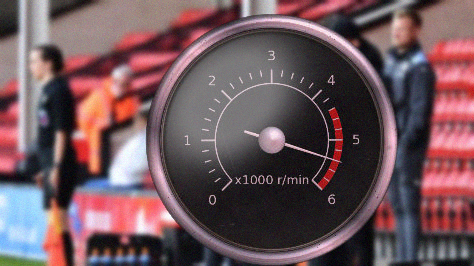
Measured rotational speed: 5400 rpm
